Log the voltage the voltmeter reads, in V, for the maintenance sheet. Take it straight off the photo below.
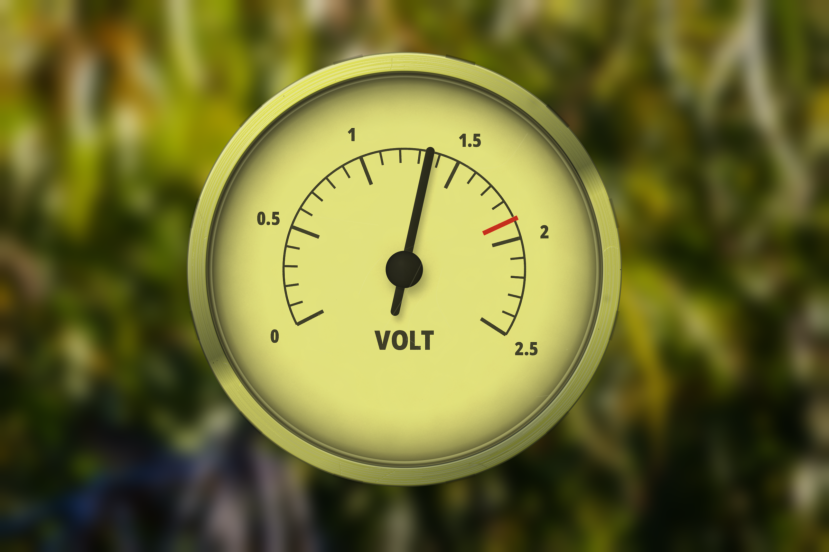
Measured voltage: 1.35 V
